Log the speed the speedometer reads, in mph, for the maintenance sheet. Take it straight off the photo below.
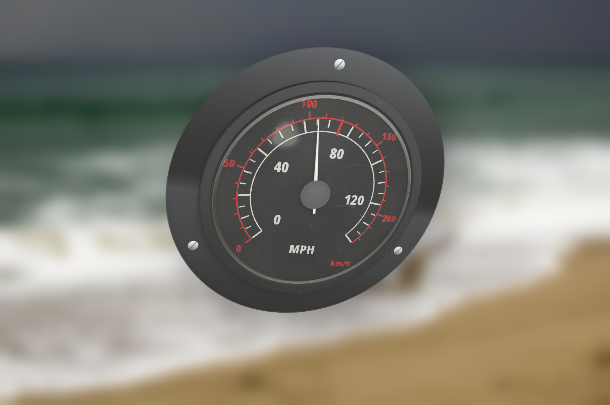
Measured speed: 65 mph
